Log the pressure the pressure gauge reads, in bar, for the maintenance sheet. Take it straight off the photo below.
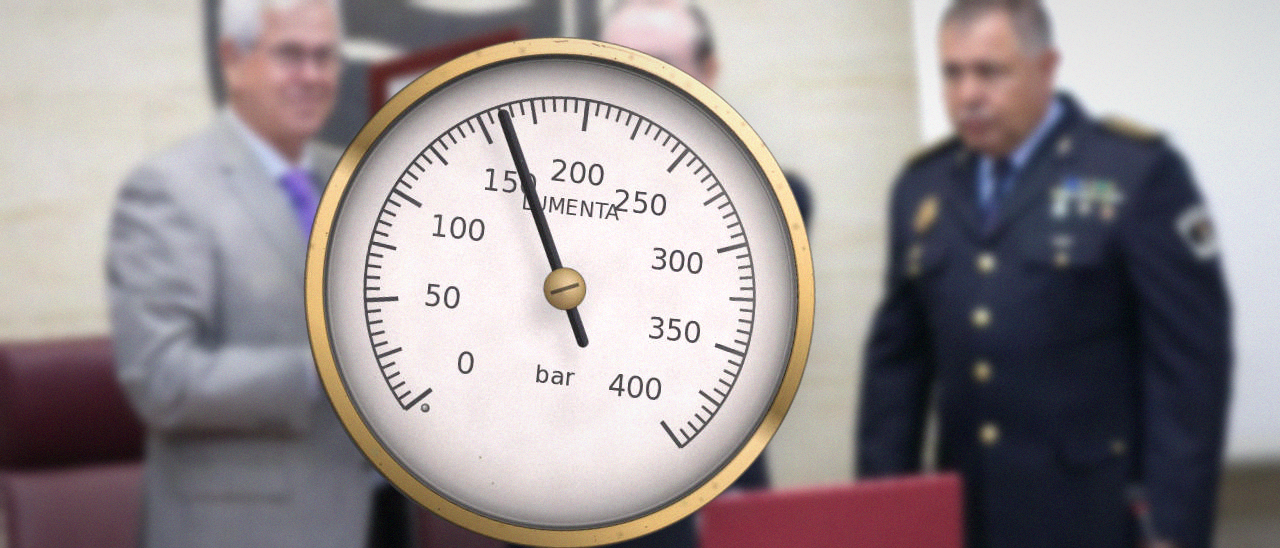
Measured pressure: 160 bar
